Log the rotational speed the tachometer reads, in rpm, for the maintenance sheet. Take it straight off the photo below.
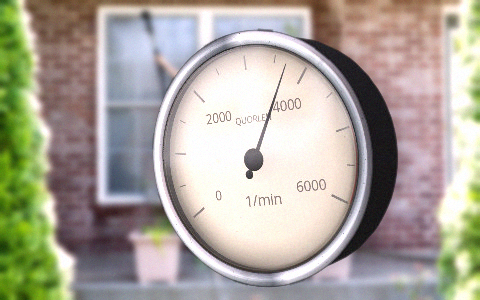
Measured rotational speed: 3750 rpm
